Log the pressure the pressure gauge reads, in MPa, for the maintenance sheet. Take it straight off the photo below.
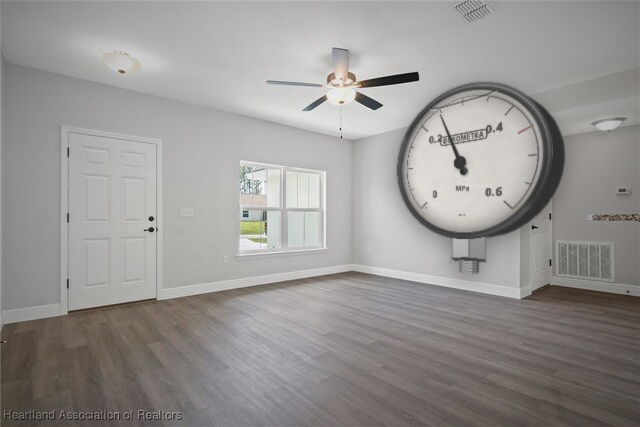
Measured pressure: 0.25 MPa
